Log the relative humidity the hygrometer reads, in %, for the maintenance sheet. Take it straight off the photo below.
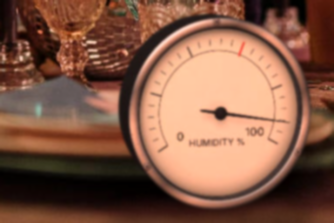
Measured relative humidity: 92 %
